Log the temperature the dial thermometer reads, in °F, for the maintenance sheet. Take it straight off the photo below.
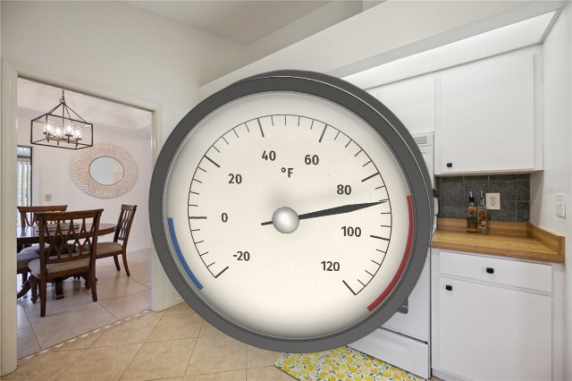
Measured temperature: 88 °F
